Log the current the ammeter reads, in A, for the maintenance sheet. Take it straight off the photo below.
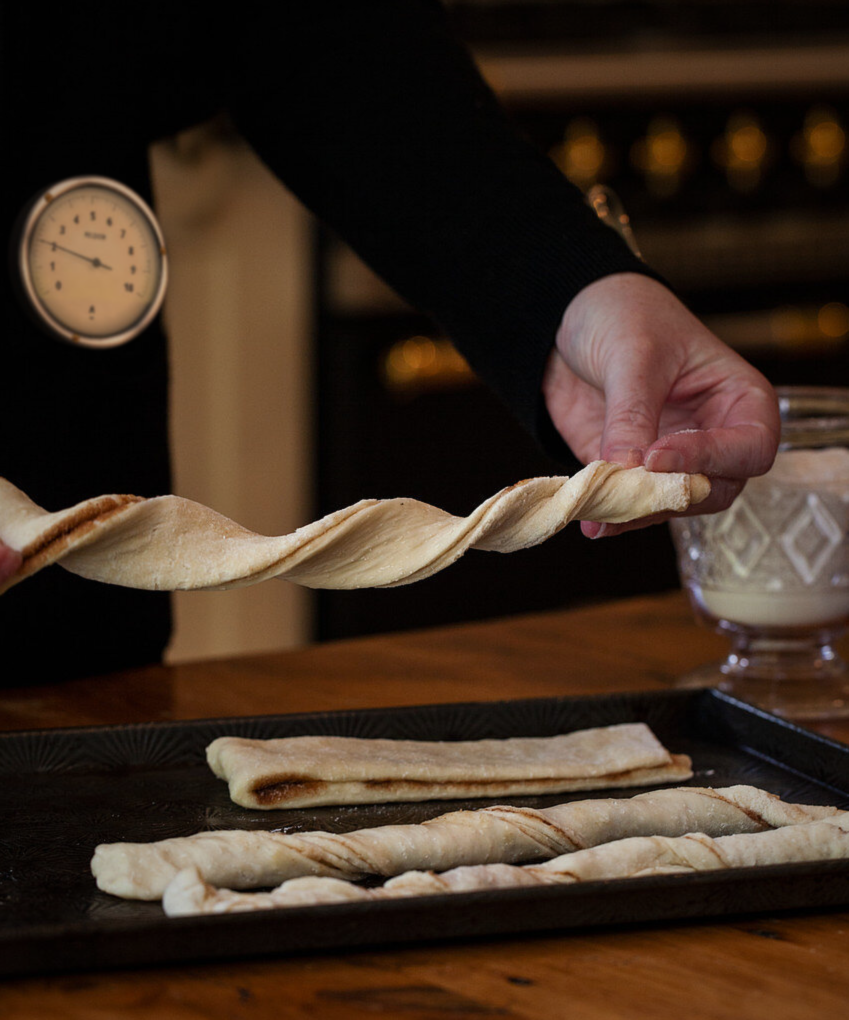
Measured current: 2 A
